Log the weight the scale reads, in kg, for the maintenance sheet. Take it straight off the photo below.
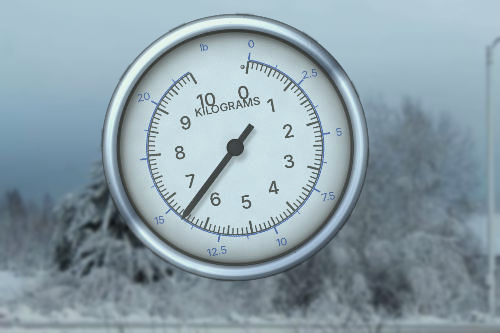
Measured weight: 6.5 kg
